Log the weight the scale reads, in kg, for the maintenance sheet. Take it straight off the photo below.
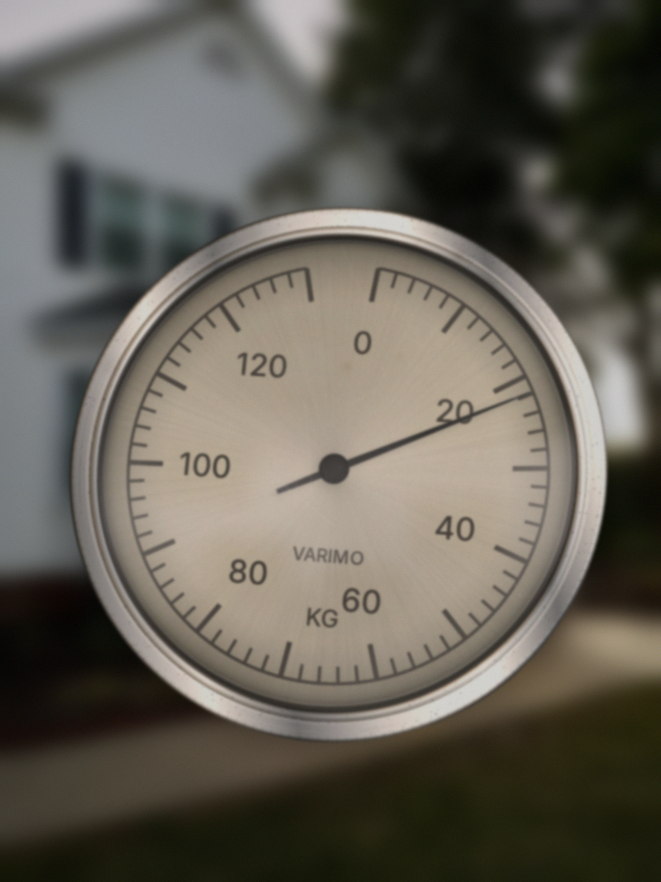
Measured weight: 22 kg
